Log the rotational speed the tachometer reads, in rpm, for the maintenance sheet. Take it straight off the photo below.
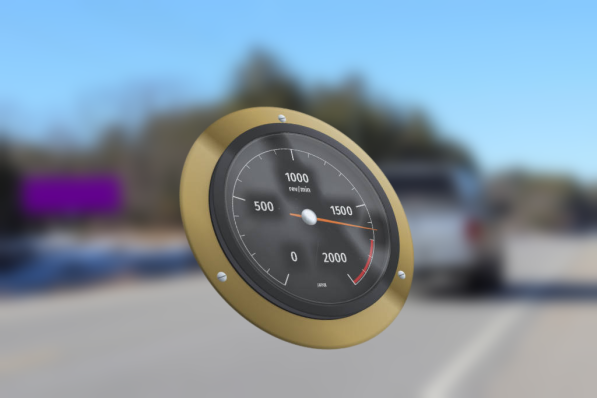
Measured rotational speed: 1650 rpm
